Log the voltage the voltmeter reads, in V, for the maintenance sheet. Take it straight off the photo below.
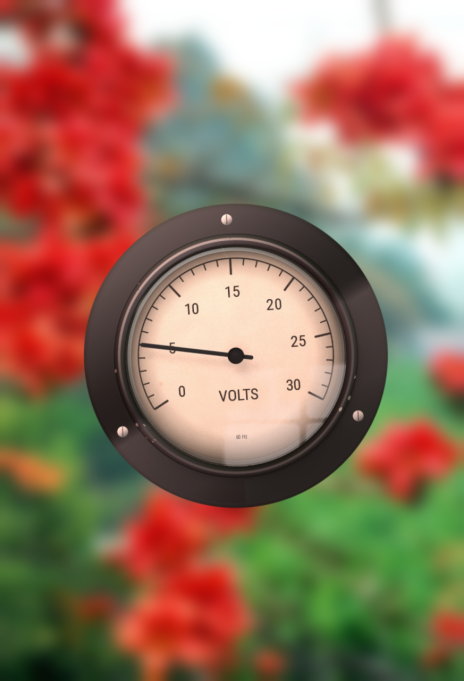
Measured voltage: 5 V
